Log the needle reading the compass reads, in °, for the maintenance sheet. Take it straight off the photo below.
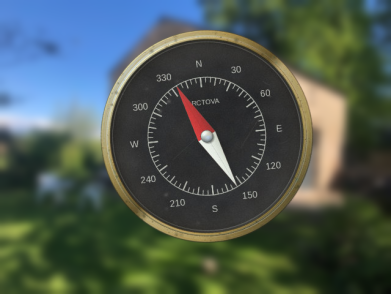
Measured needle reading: 335 °
